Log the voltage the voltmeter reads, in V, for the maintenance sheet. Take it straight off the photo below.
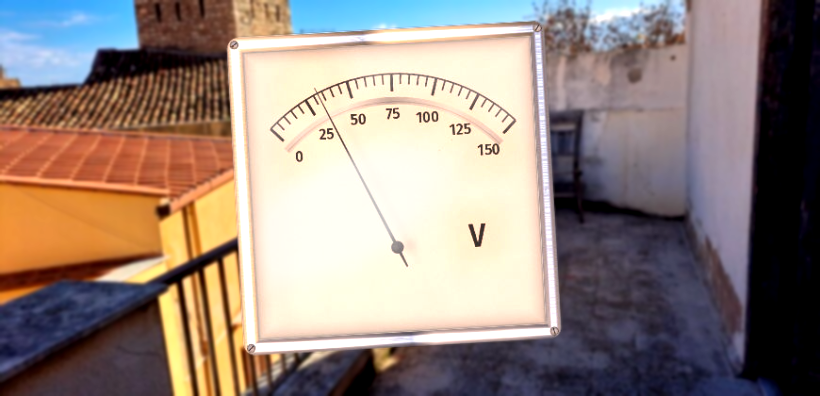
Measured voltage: 32.5 V
